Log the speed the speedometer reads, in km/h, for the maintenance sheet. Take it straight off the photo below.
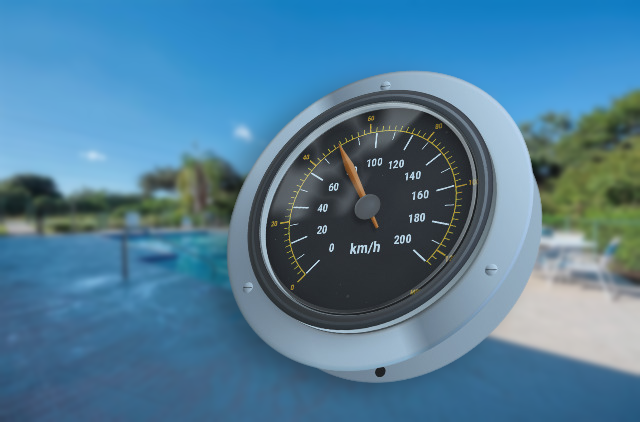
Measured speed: 80 km/h
